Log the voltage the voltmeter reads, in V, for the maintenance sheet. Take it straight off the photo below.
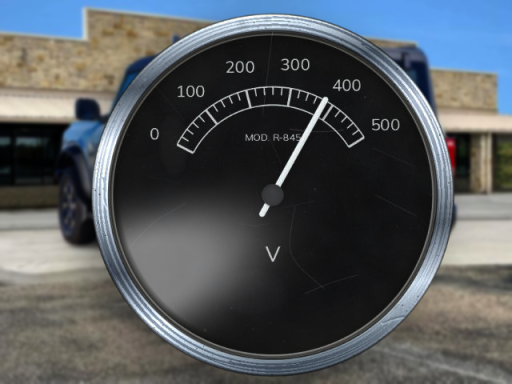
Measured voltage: 380 V
